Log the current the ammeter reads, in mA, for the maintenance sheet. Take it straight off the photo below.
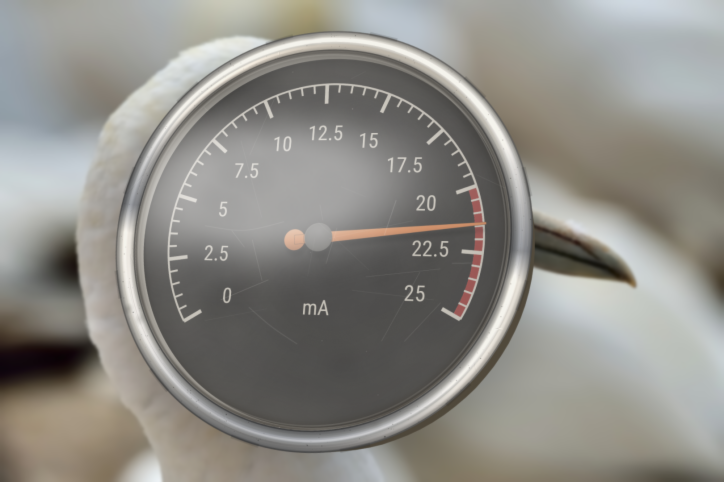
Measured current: 21.5 mA
